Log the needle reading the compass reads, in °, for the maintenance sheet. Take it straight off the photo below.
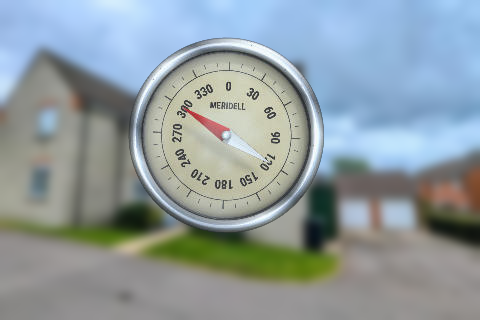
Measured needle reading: 300 °
